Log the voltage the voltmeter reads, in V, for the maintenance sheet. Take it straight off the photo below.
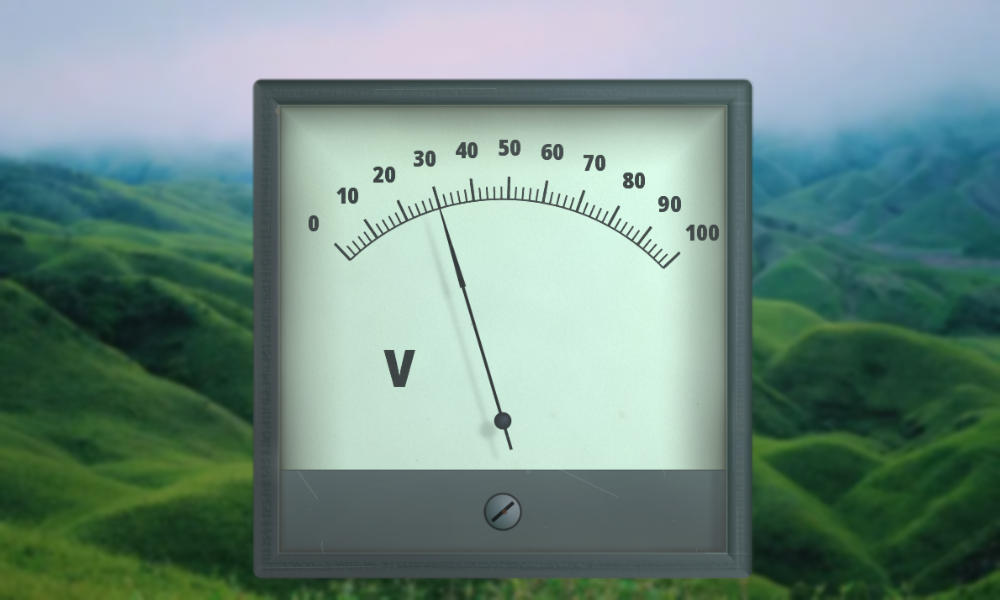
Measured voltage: 30 V
